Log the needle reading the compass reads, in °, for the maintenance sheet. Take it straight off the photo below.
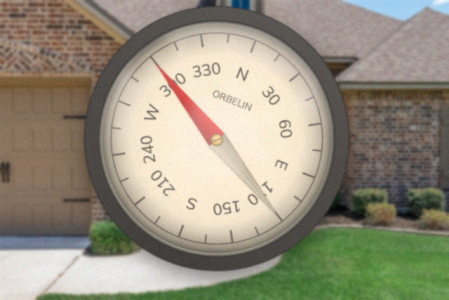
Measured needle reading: 300 °
